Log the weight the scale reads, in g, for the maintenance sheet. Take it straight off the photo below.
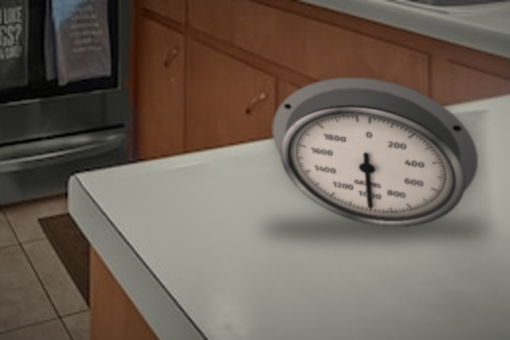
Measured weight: 1000 g
